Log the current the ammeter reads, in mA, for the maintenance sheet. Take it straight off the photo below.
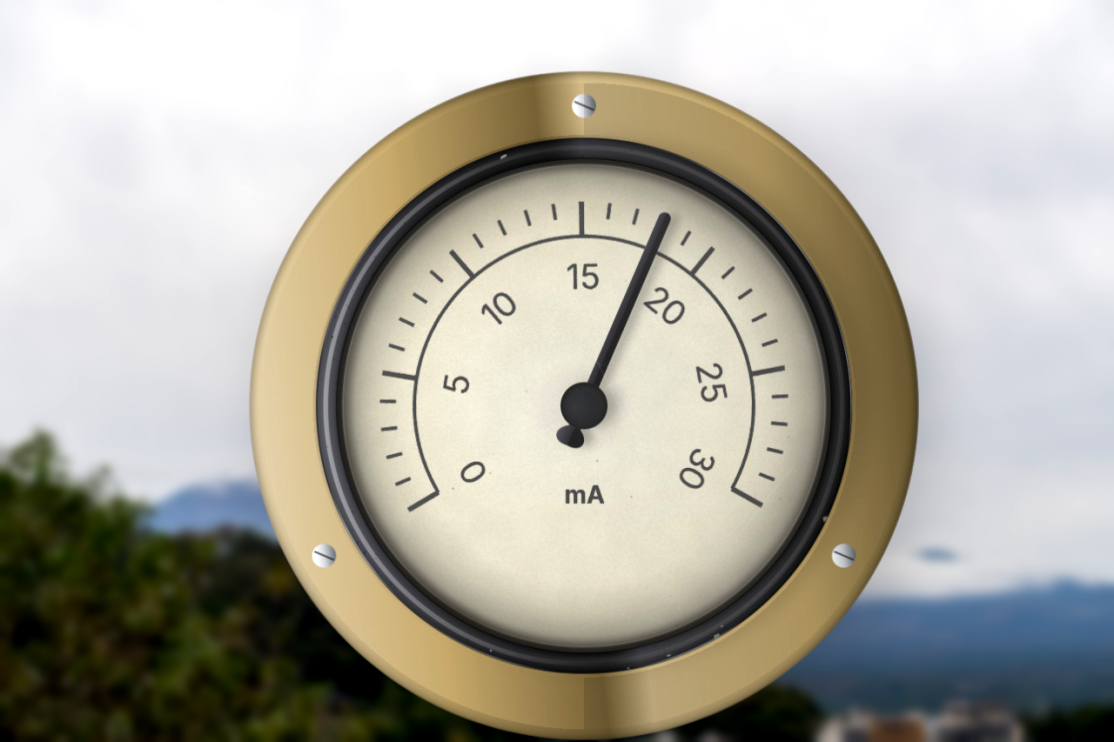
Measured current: 18 mA
